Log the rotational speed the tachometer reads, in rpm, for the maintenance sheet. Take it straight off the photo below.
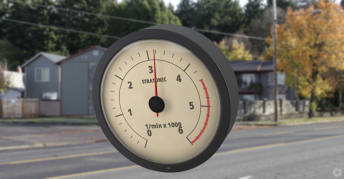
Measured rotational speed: 3200 rpm
